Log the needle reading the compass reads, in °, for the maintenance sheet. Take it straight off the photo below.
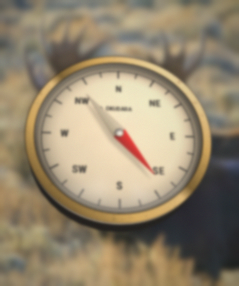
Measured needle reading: 142.5 °
